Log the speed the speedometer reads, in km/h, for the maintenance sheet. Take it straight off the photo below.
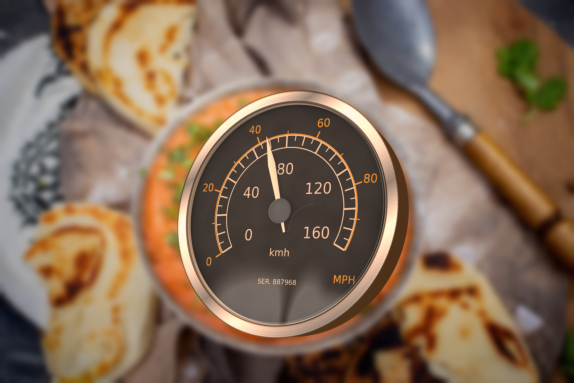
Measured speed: 70 km/h
